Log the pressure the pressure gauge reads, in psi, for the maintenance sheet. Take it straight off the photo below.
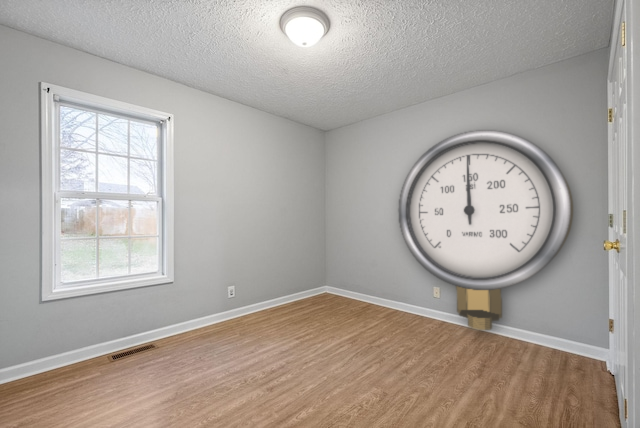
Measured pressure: 150 psi
